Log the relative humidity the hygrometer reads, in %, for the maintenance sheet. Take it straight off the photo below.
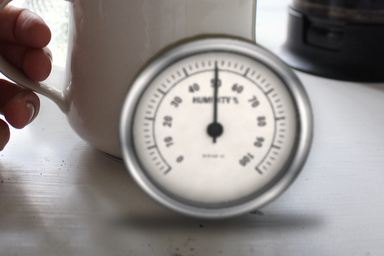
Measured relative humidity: 50 %
